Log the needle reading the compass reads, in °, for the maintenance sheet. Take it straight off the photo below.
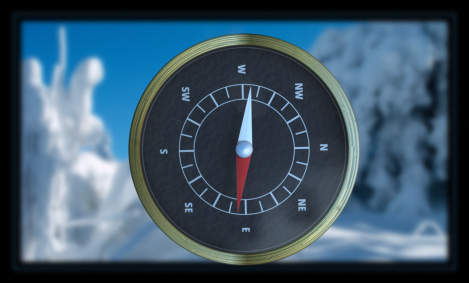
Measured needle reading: 97.5 °
